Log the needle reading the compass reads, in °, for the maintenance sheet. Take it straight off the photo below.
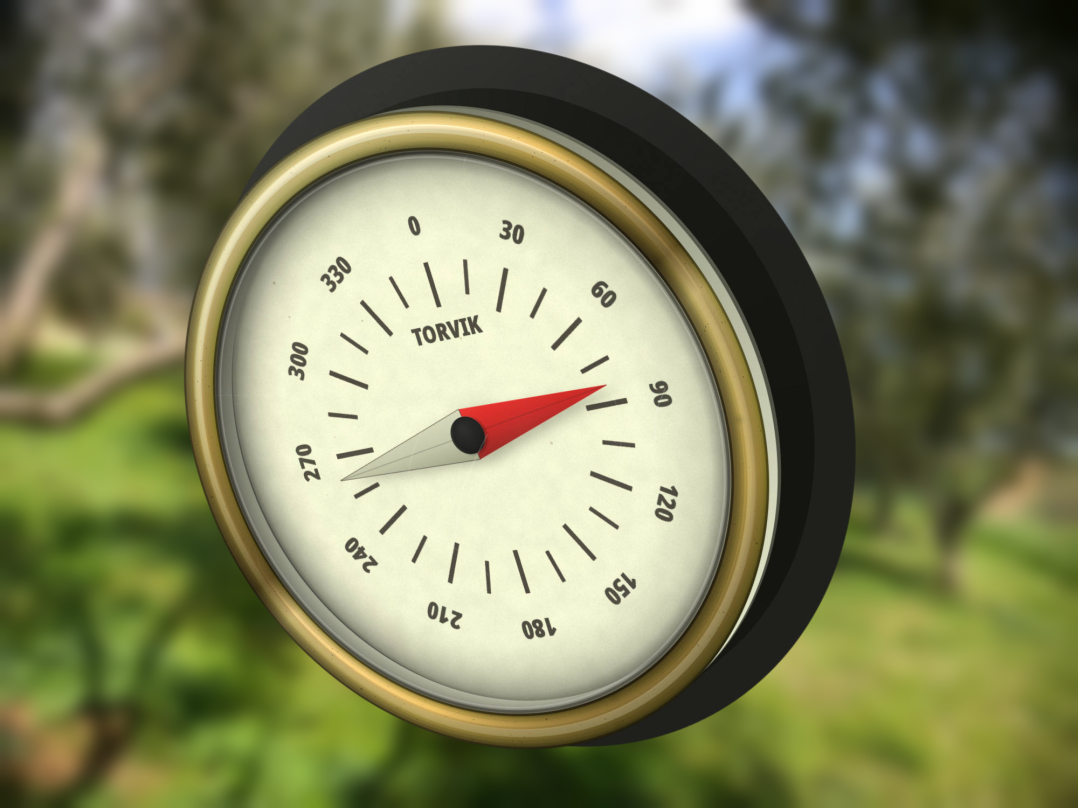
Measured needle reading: 82.5 °
